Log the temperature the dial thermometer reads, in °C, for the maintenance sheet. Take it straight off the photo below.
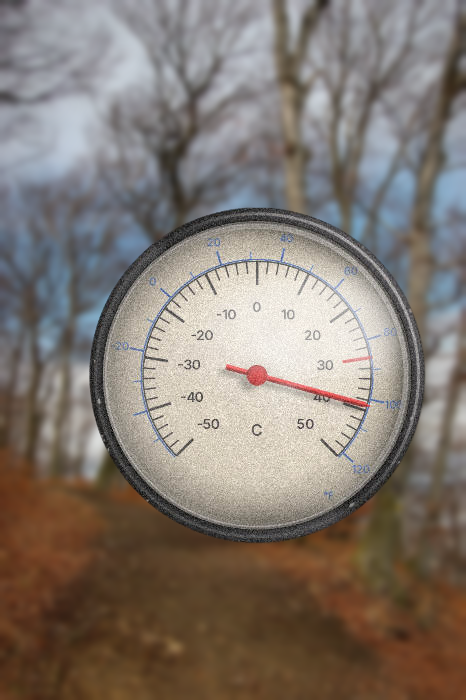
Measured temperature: 39 °C
